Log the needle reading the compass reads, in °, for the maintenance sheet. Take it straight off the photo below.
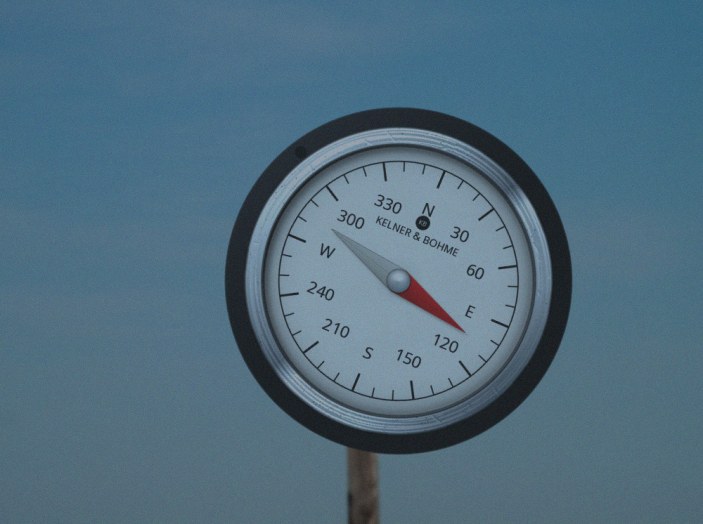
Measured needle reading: 105 °
